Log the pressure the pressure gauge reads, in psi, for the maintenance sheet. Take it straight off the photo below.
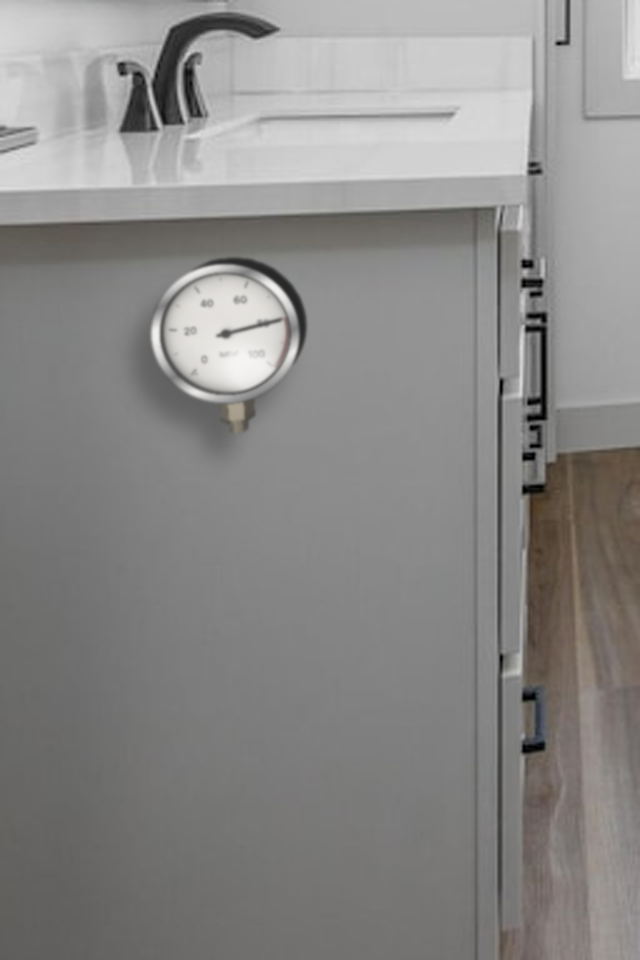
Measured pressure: 80 psi
